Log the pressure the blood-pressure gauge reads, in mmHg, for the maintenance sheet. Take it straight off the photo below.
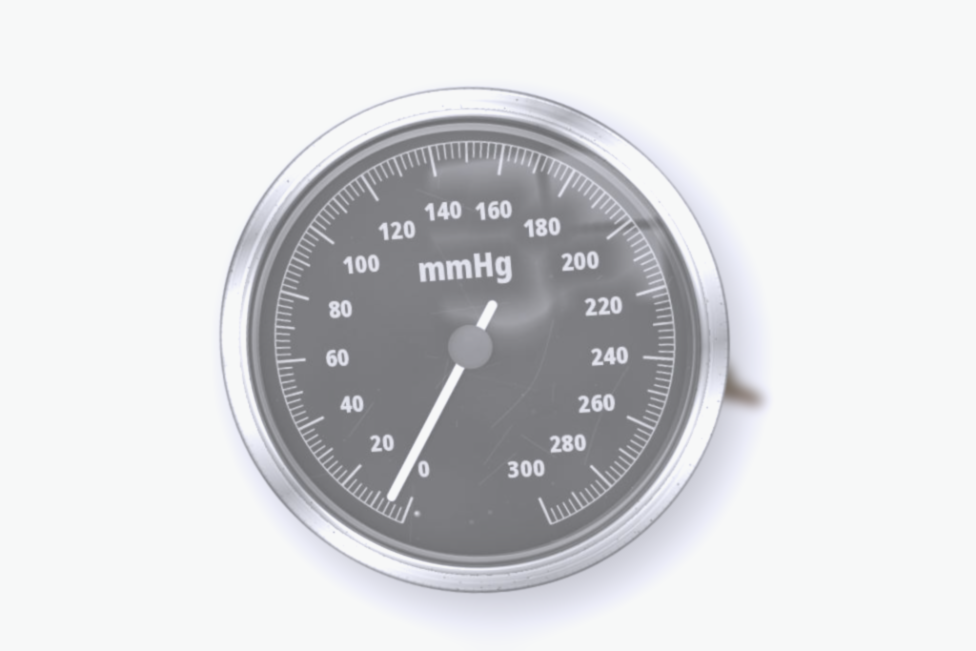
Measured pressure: 6 mmHg
